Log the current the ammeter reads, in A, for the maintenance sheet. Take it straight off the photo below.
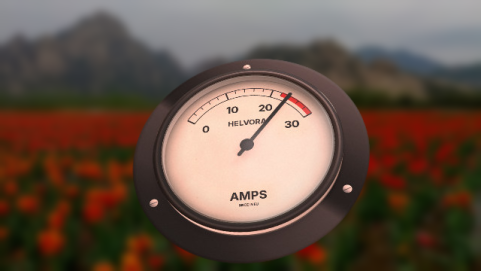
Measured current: 24 A
